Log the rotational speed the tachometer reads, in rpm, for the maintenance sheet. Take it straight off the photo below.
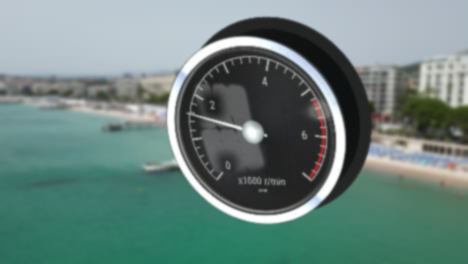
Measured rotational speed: 1600 rpm
